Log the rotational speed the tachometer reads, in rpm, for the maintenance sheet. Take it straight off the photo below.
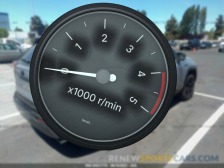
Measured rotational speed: 0 rpm
